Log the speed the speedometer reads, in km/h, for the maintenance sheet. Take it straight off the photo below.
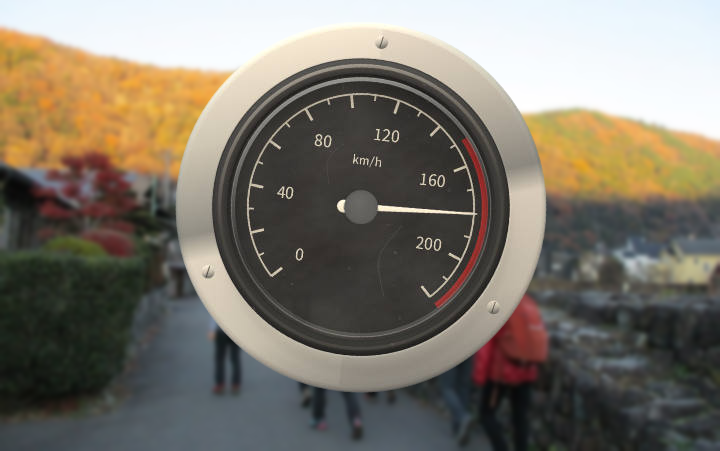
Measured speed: 180 km/h
